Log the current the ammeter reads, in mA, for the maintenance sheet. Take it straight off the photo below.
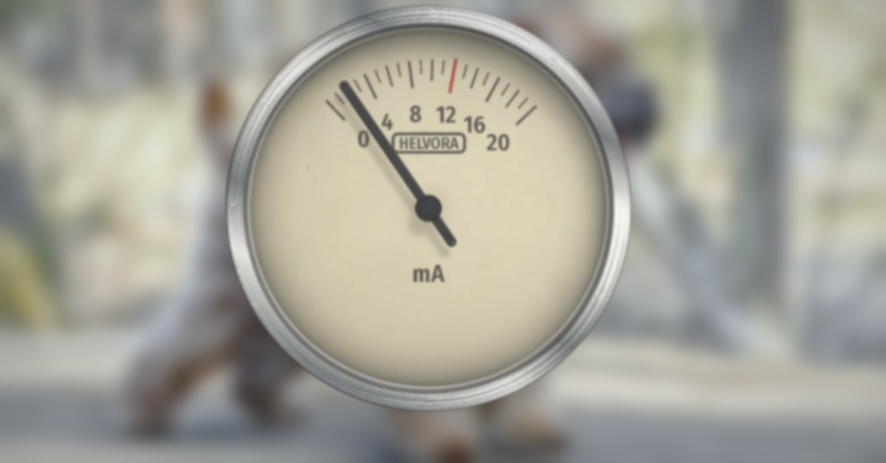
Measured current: 2 mA
